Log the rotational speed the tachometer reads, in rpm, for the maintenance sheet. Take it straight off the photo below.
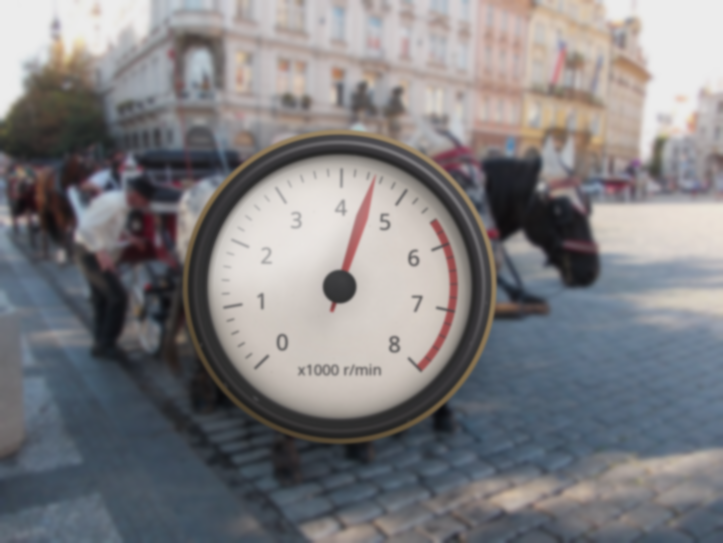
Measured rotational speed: 4500 rpm
